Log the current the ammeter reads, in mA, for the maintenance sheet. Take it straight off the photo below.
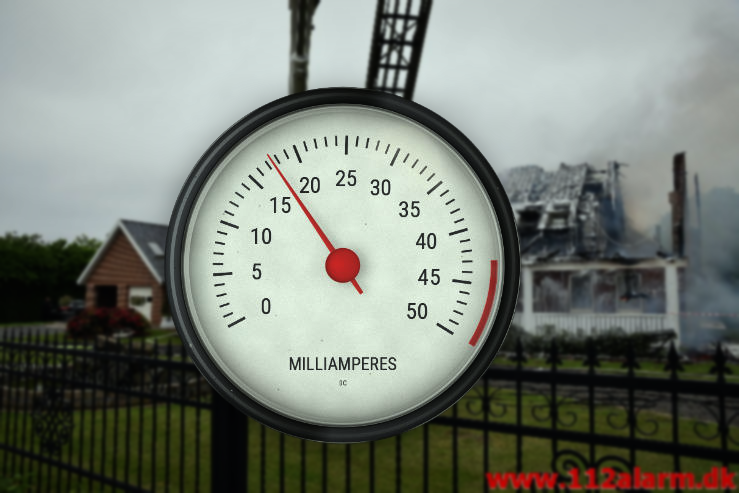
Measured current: 17.5 mA
